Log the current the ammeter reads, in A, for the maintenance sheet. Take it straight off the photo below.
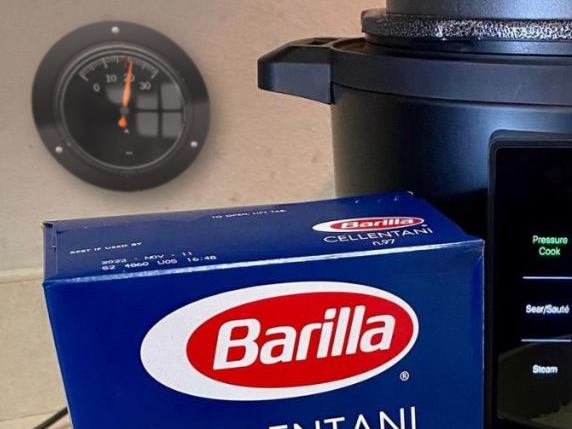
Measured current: 20 A
